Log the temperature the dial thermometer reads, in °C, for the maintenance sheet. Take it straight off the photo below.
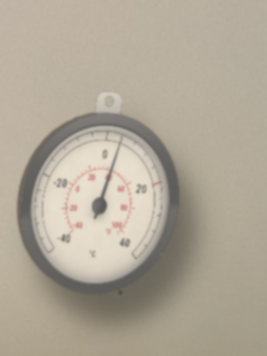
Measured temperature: 4 °C
